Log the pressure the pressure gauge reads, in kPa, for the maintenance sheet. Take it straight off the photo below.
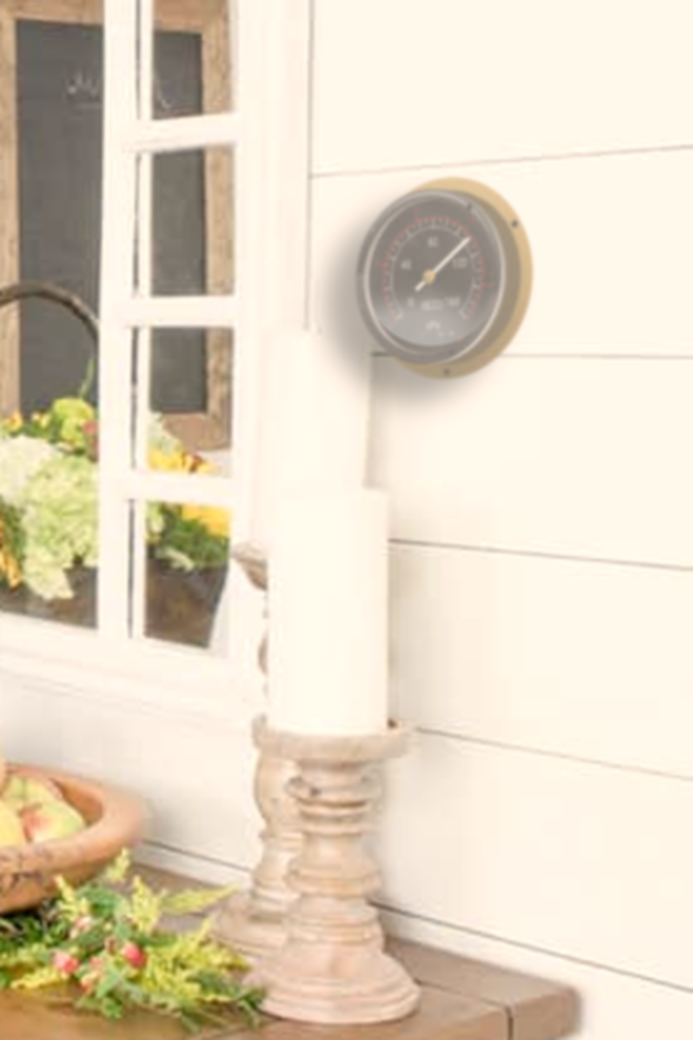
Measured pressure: 110 kPa
